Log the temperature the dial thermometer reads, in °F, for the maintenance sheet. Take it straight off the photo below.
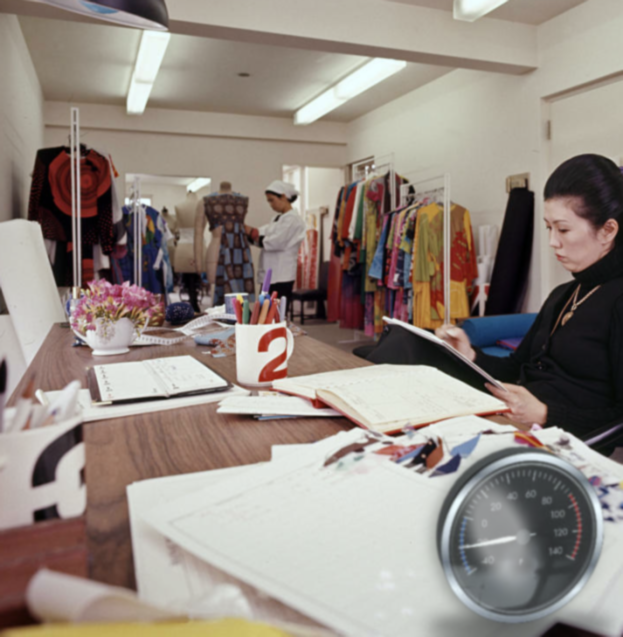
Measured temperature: -20 °F
